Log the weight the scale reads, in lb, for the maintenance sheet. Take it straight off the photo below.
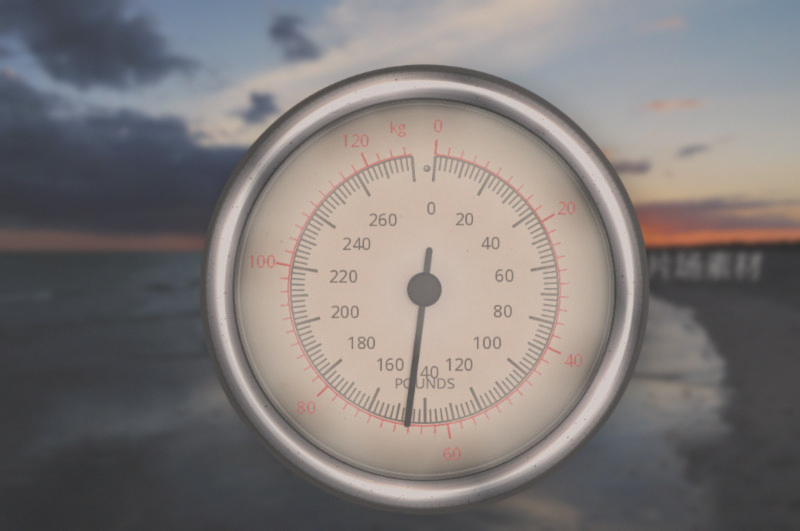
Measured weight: 146 lb
